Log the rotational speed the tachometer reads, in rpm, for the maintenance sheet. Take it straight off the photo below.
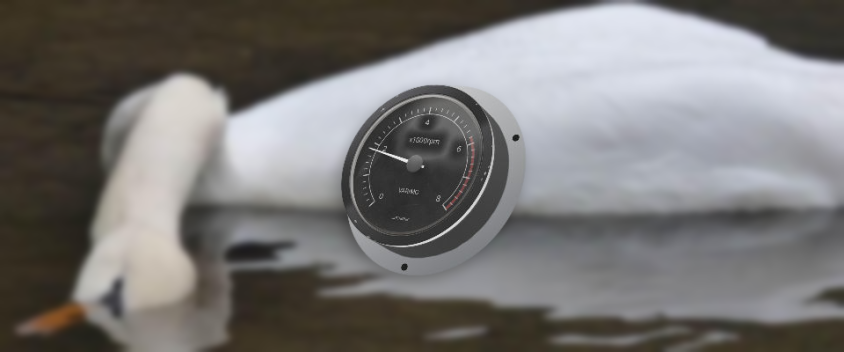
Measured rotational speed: 1800 rpm
